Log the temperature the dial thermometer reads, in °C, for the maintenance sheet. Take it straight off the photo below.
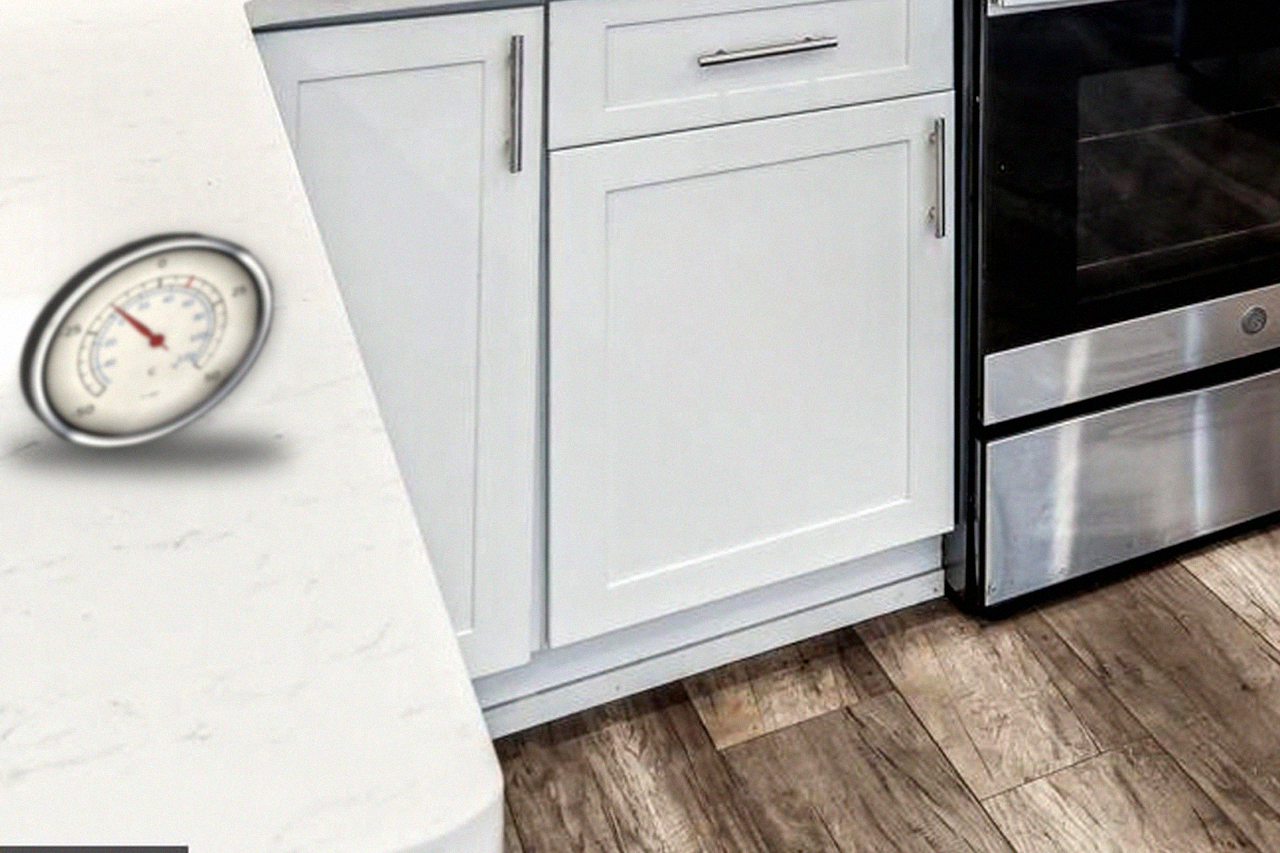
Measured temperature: -15 °C
